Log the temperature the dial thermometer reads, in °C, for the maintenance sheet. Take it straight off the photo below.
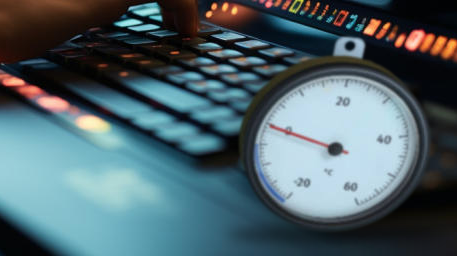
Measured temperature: 0 °C
